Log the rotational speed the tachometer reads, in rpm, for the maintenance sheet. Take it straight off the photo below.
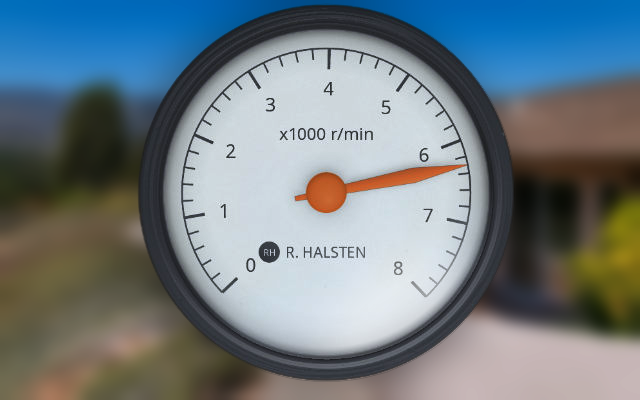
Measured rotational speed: 6300 rpm
